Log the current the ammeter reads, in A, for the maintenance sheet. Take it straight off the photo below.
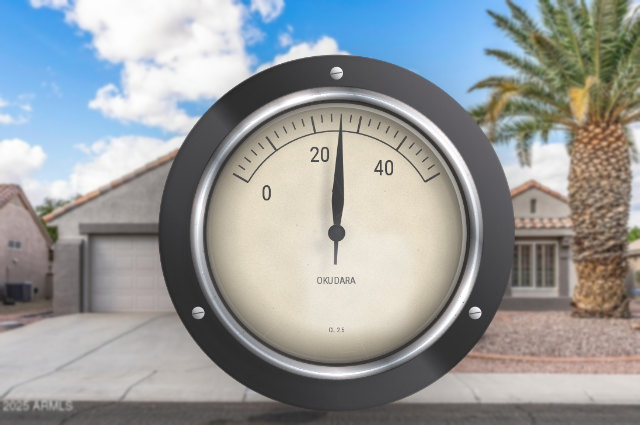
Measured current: 26 A
